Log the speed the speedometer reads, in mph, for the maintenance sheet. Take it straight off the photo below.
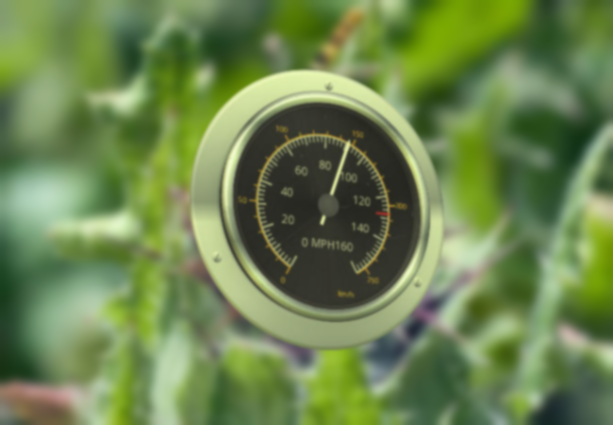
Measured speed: 90 mph
